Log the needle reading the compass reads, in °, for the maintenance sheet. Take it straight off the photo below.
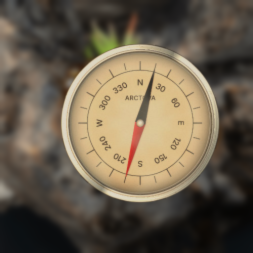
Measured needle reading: 195 °
